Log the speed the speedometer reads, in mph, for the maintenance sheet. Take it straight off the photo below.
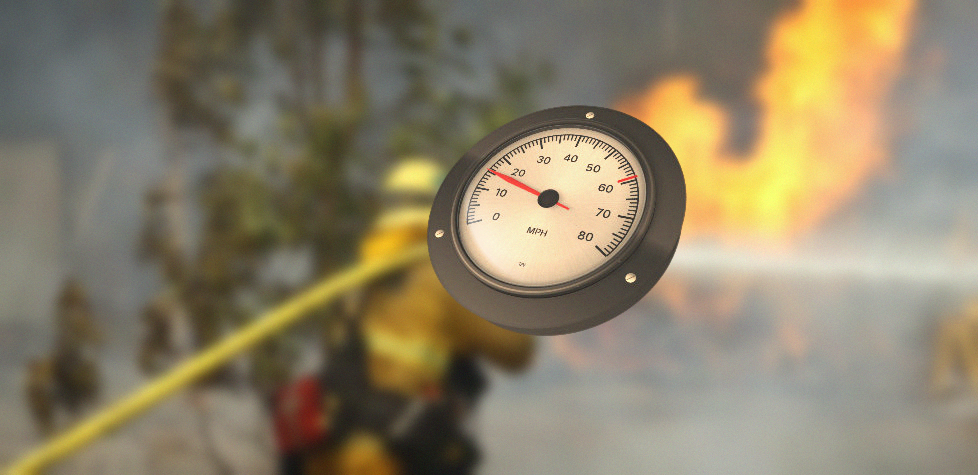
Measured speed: 15 mph
